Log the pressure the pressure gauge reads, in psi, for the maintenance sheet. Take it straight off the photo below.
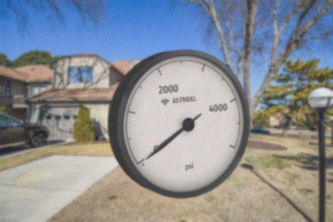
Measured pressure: 0 psi
